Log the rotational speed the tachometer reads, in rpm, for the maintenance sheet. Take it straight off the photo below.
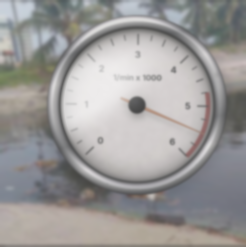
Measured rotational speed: 5500 rpm
